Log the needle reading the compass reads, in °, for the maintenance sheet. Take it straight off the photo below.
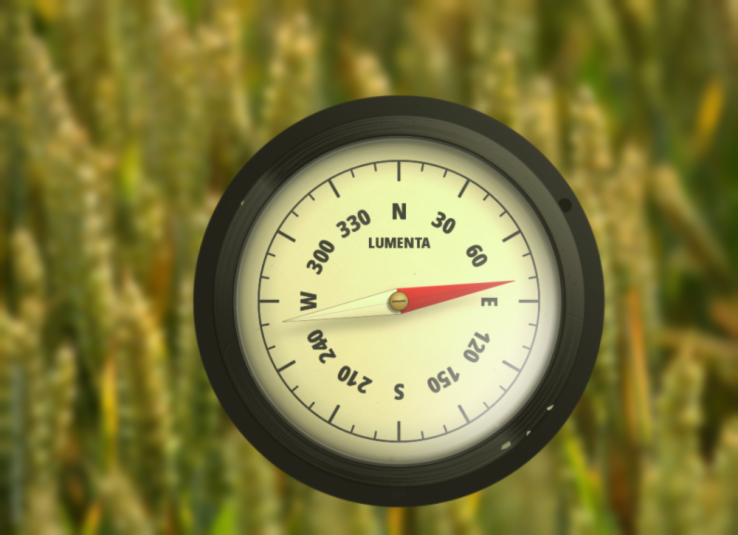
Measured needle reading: 80 °
